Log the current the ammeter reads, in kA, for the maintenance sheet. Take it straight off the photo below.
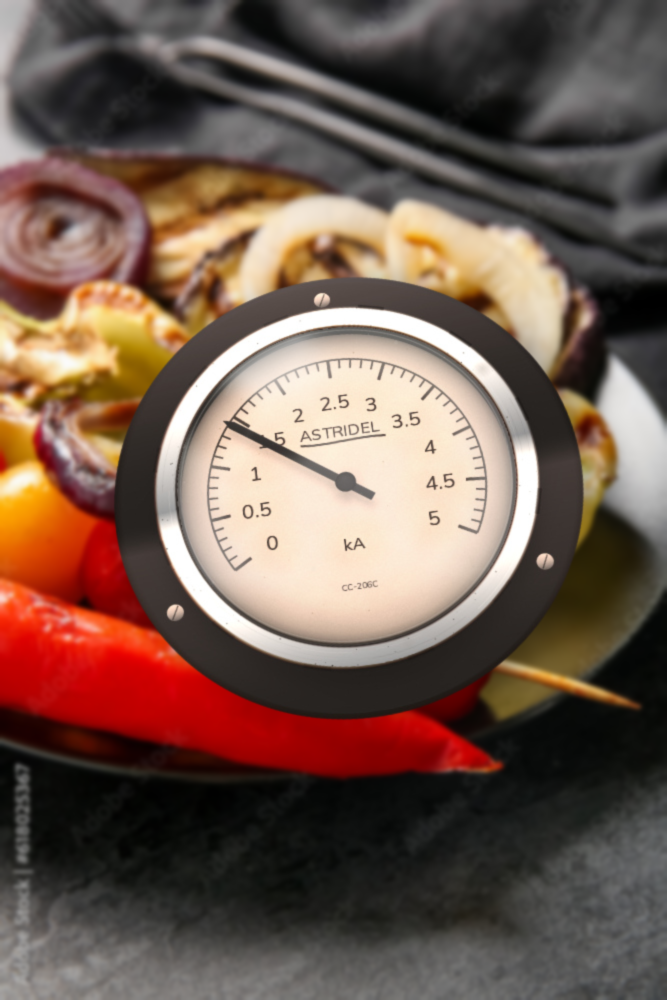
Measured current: 1.4 kA
